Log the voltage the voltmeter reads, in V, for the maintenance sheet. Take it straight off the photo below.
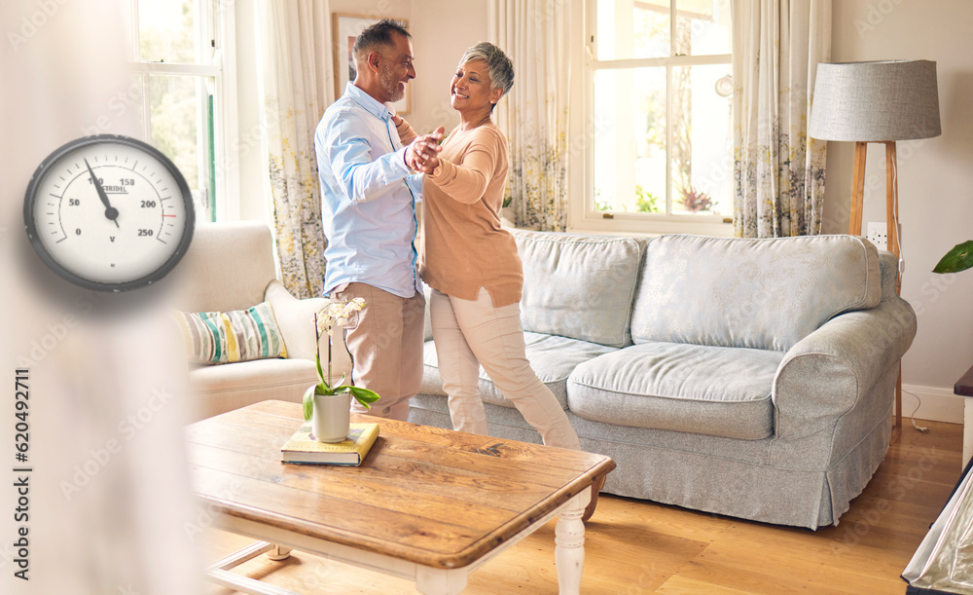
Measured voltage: 100 V
